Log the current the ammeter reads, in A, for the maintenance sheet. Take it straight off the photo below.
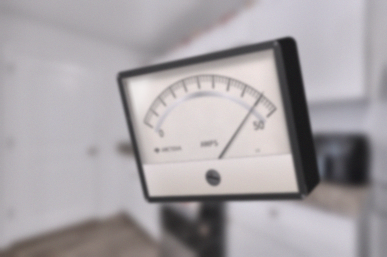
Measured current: 45 A
